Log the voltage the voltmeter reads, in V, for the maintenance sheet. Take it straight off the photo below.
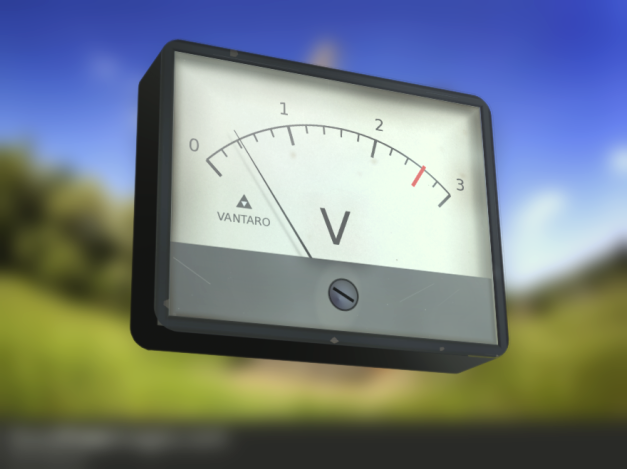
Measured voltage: 0.4 V
